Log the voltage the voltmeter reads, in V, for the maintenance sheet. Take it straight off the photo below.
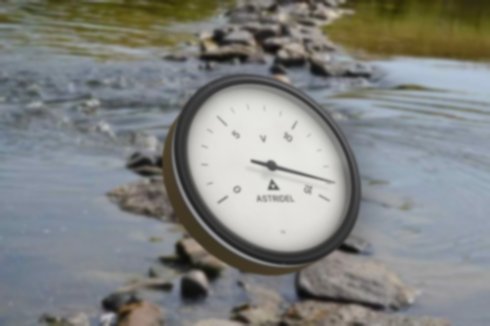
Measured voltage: 14 V
